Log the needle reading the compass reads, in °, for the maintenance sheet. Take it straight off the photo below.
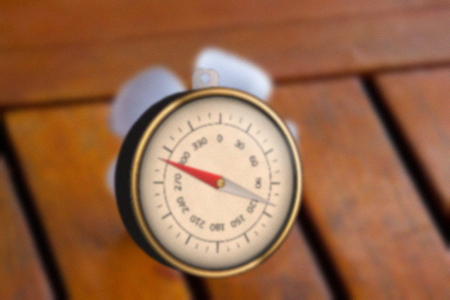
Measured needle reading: 290 °
